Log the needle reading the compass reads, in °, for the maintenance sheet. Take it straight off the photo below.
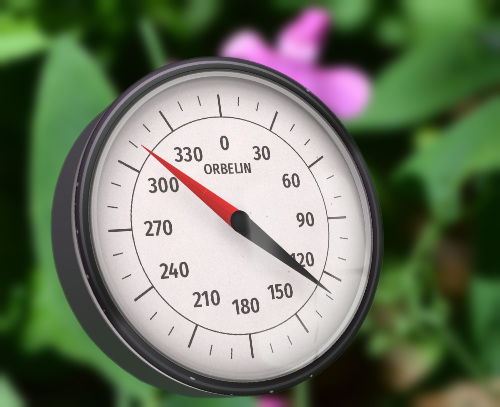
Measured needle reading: 310 °
